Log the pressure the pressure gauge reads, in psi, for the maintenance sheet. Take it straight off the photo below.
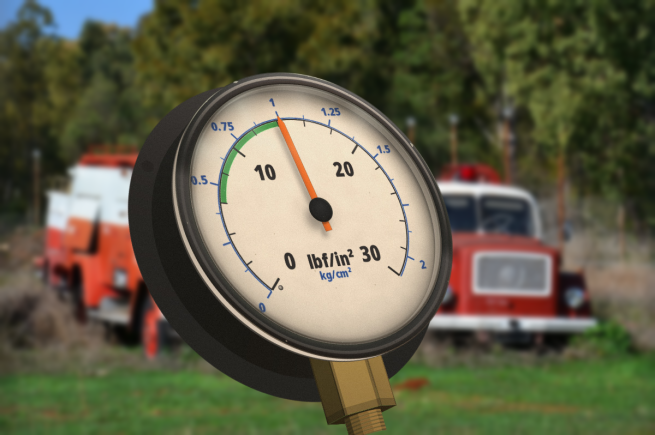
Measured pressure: 14 psi
